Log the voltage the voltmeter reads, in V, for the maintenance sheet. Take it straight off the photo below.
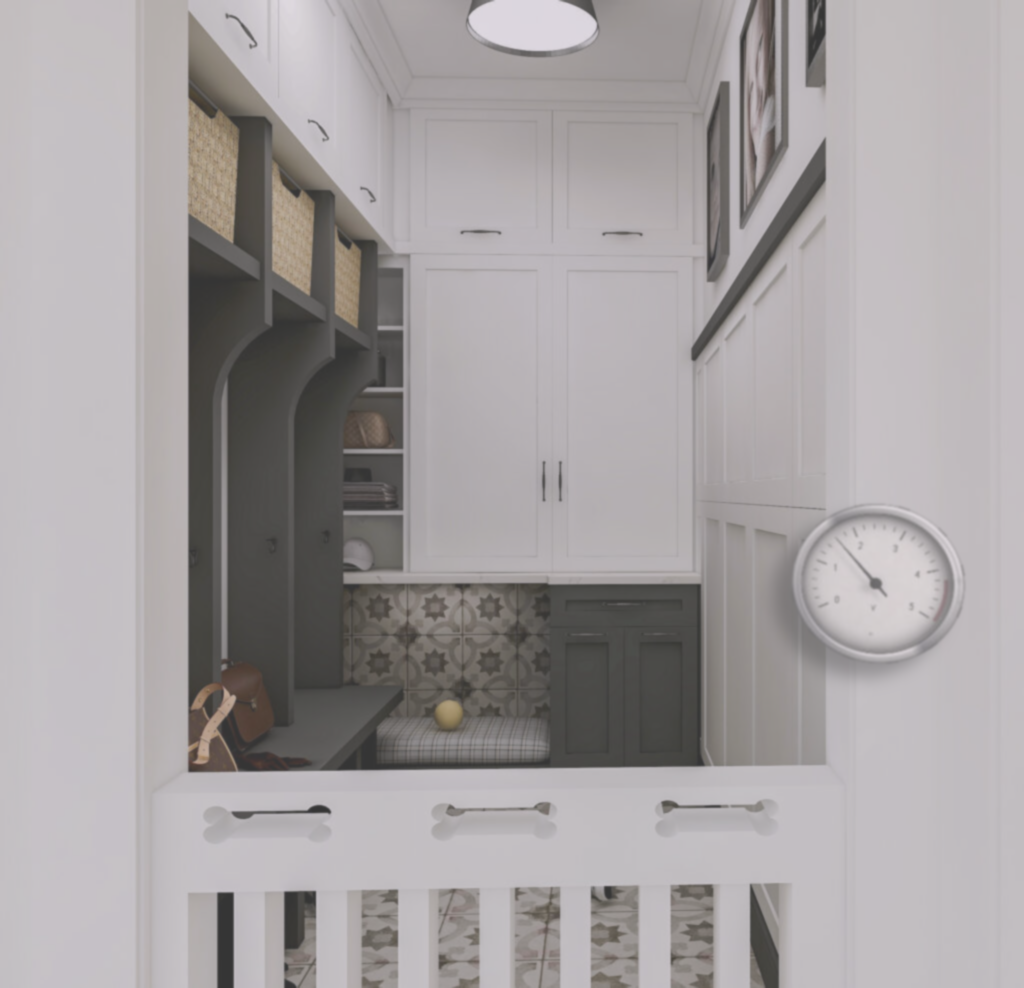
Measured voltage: 1.6 V
